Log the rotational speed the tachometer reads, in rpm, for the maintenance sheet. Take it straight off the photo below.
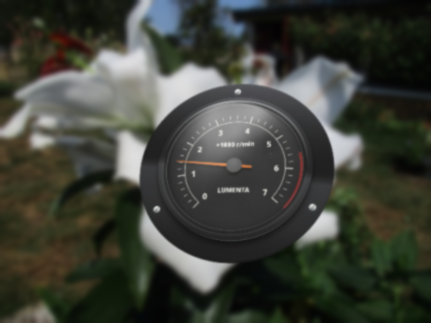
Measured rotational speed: 1400 rpm
